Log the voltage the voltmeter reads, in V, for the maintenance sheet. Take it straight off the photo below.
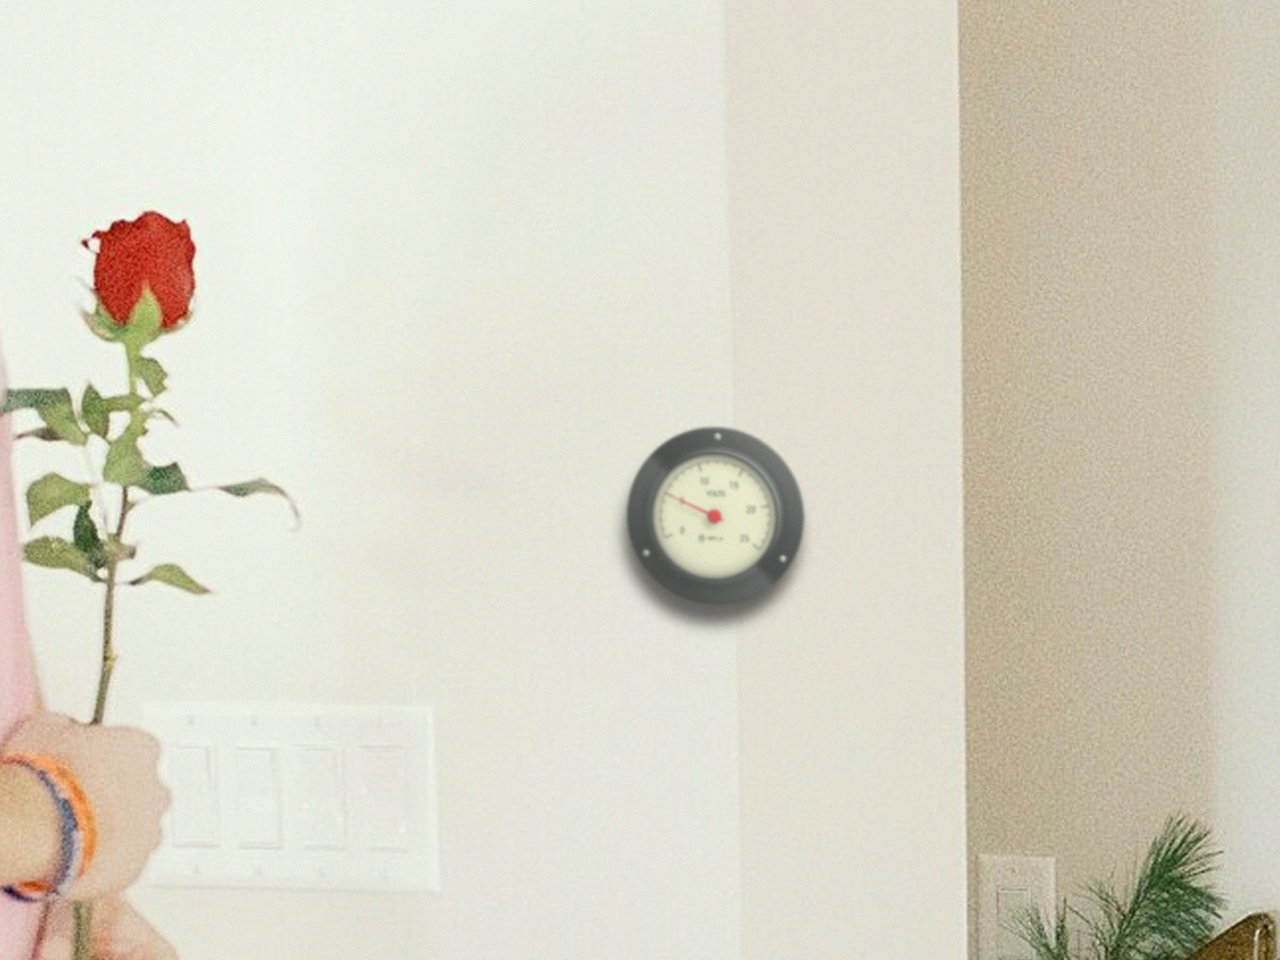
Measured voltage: 5 V
